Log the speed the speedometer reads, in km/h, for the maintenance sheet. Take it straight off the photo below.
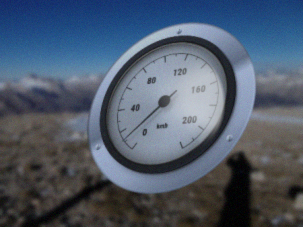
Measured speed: 10 km/h
